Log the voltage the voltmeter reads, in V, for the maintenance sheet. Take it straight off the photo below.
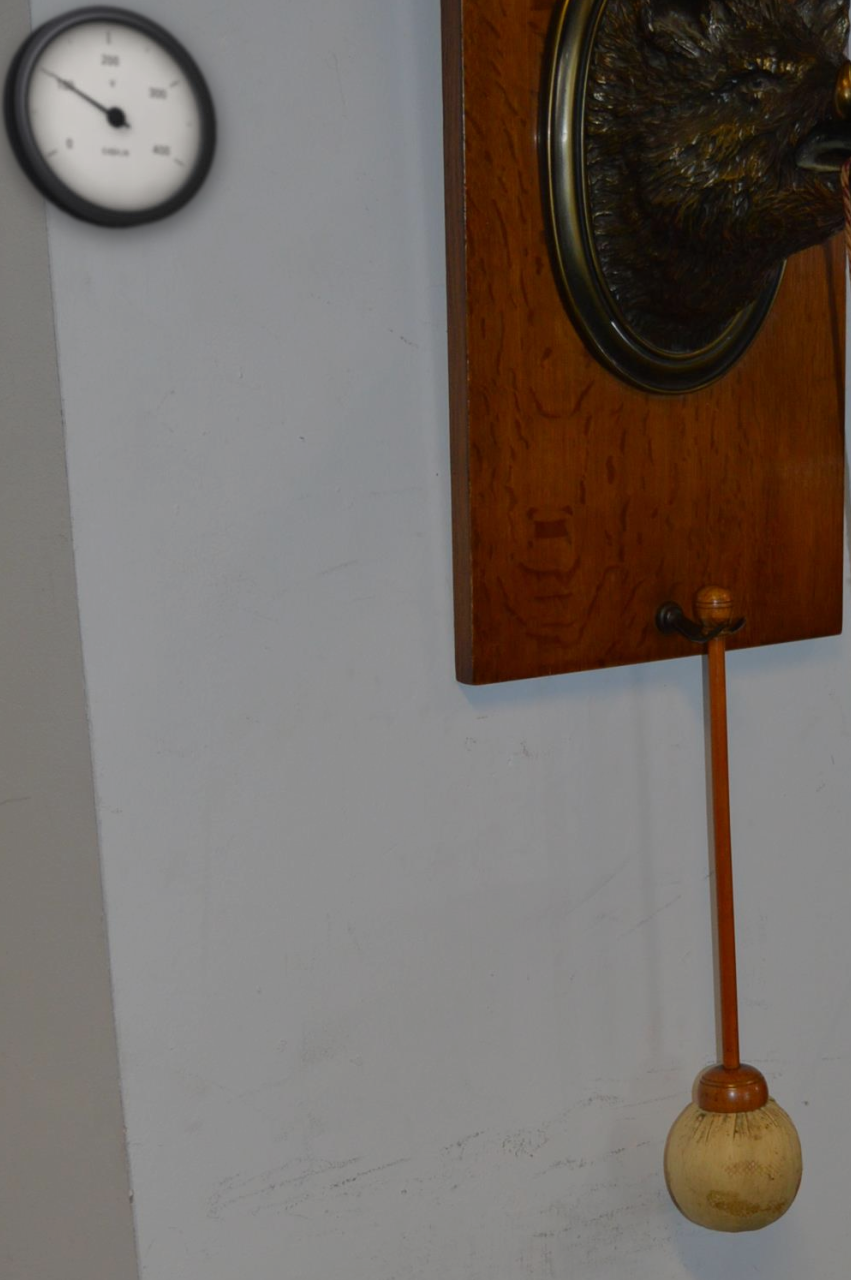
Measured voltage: 100 V
